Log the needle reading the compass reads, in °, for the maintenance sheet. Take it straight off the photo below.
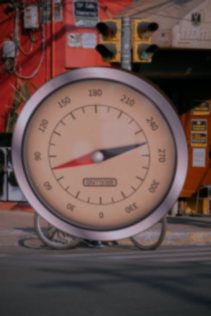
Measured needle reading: 75 °
